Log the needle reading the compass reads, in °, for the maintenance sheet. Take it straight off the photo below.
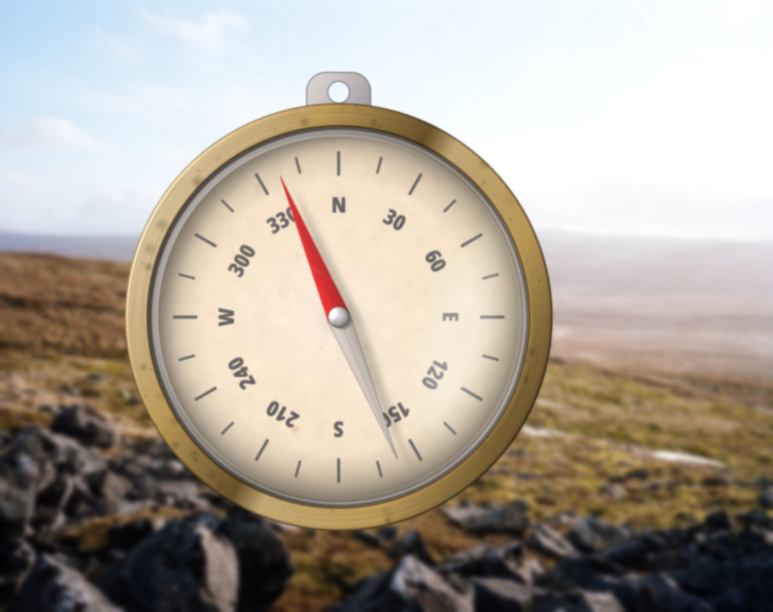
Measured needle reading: 337.5 °
